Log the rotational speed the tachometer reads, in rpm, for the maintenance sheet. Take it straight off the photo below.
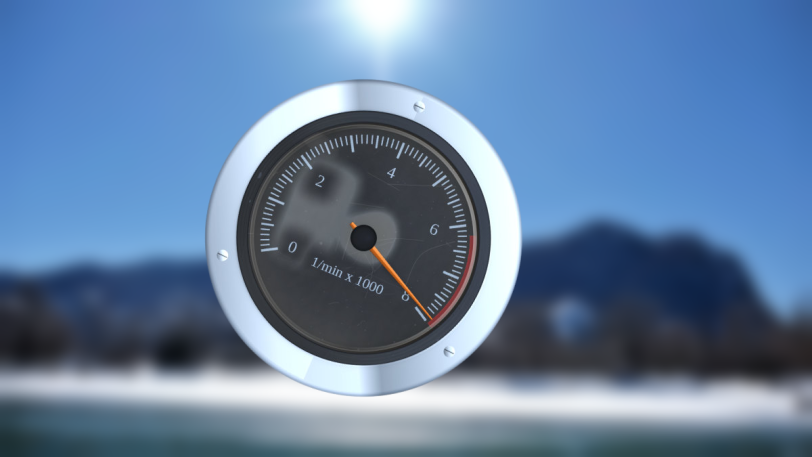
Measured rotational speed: 7900 rpm
